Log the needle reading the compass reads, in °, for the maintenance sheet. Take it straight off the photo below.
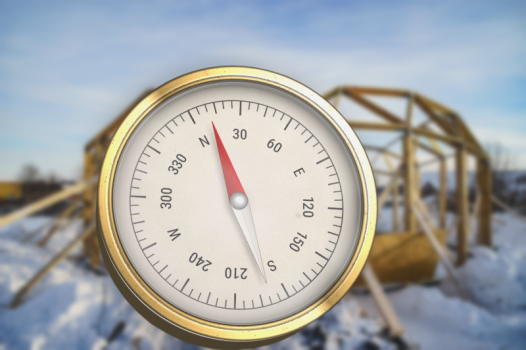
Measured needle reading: 10 °
